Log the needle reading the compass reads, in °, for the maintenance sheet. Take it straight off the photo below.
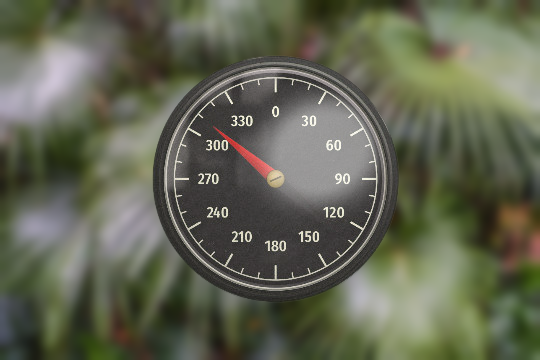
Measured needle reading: 310 °
